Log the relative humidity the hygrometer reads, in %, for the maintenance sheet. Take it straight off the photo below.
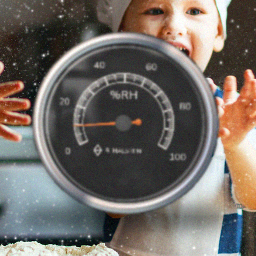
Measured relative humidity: 10 %
